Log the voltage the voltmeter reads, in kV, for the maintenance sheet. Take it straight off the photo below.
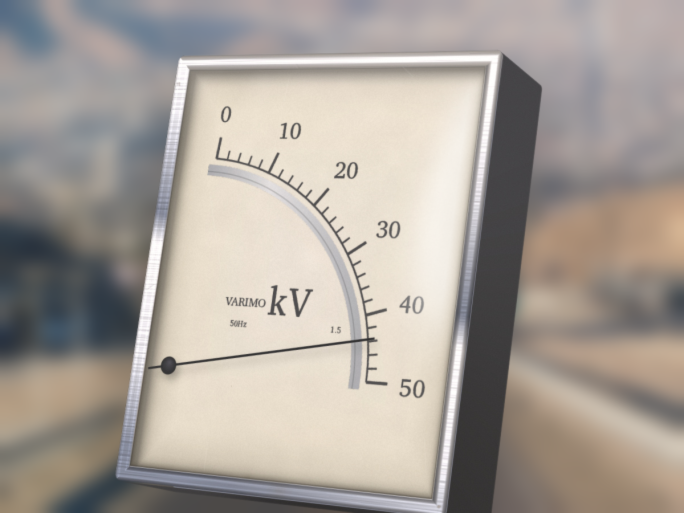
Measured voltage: 44 kV
